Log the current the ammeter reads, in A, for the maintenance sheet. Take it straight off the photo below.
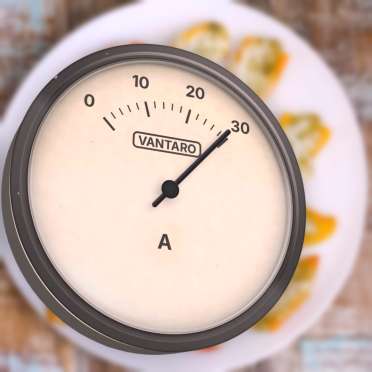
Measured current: 29 A
